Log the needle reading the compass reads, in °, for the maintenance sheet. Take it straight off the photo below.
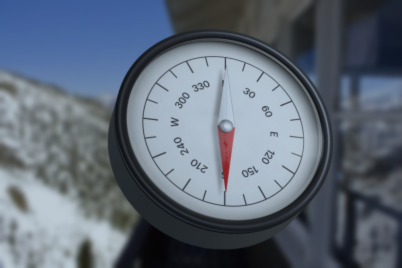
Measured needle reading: 180 °
